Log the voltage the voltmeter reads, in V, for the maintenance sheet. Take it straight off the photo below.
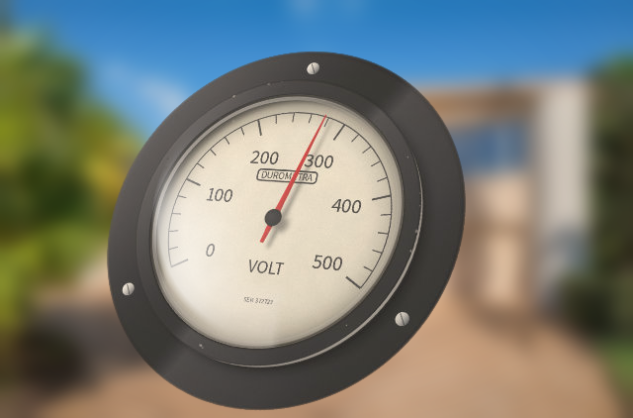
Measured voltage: 280 V
